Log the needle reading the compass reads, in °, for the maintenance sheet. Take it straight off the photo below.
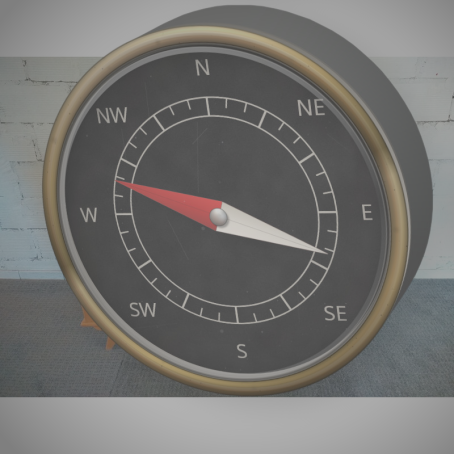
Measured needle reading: 290 °
